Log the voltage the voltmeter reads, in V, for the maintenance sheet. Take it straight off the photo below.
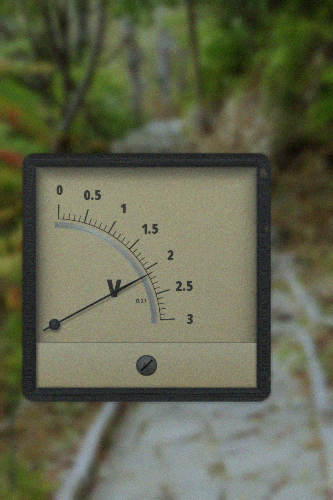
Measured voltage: 2.1 V
